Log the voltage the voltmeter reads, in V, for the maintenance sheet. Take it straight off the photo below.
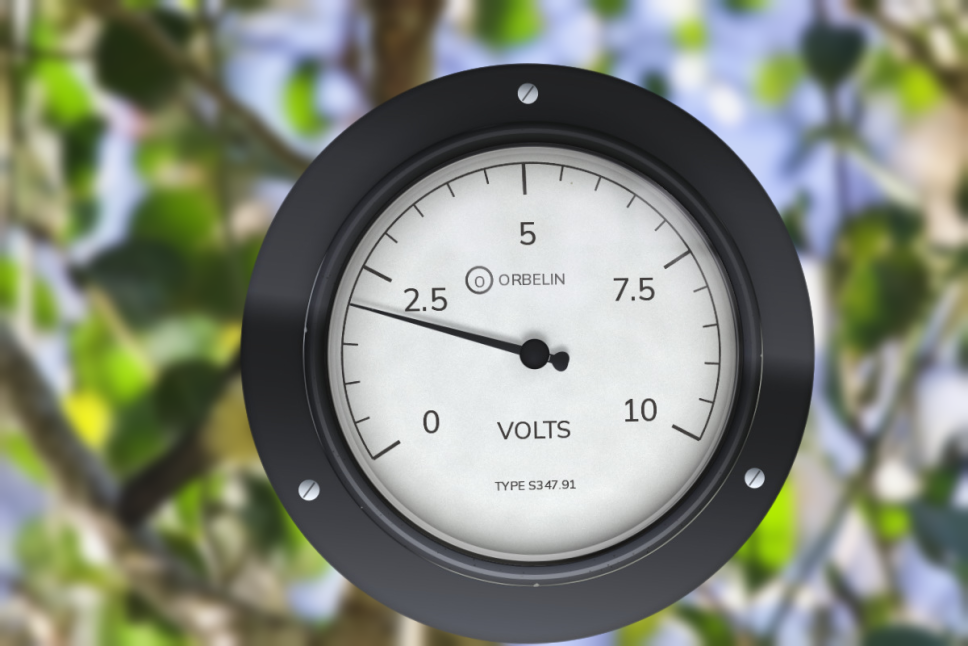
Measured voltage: 2 V
